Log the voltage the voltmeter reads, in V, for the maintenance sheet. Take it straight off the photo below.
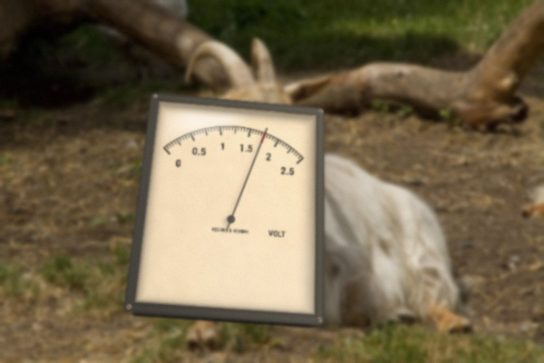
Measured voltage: 1.75 V
